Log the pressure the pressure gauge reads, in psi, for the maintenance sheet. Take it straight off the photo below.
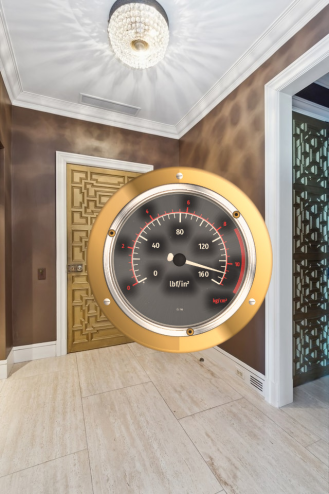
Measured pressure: 150 psi
